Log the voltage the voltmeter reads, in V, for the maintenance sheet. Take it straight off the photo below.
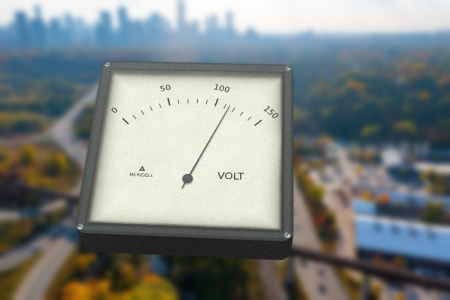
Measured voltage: 115 V
